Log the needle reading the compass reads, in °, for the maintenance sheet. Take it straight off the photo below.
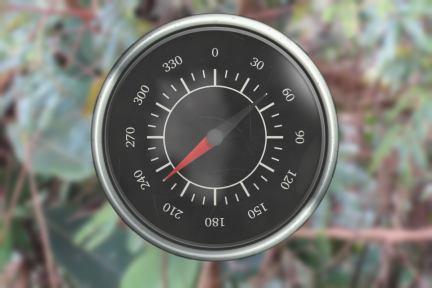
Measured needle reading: 230 °
